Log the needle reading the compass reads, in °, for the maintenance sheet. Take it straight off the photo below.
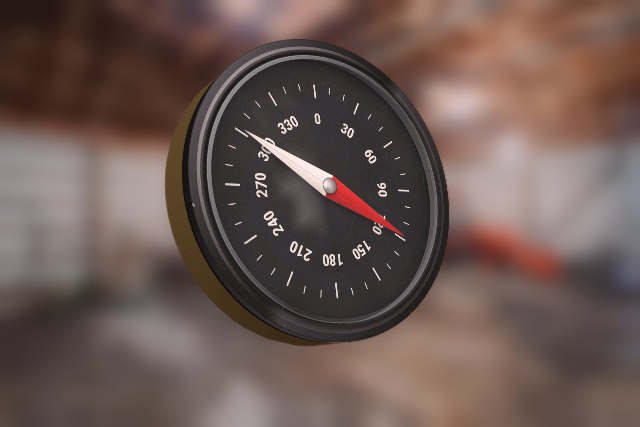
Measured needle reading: 120 °
